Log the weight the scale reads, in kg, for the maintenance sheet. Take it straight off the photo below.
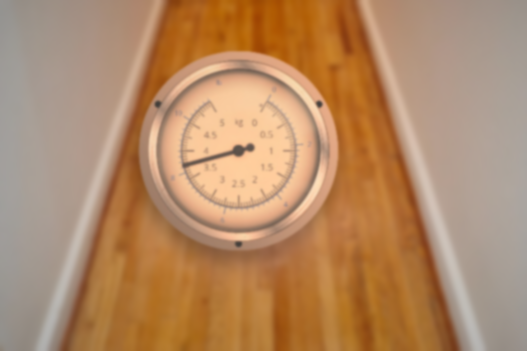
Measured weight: 3.75 kg
